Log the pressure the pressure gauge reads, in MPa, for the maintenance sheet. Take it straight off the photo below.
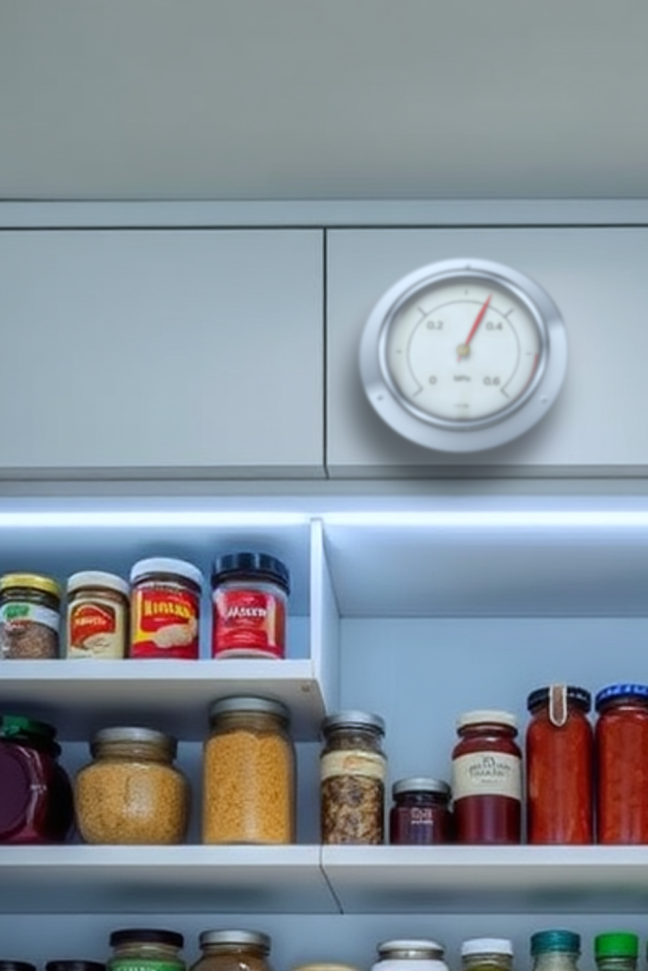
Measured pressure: 0.35 MPa
